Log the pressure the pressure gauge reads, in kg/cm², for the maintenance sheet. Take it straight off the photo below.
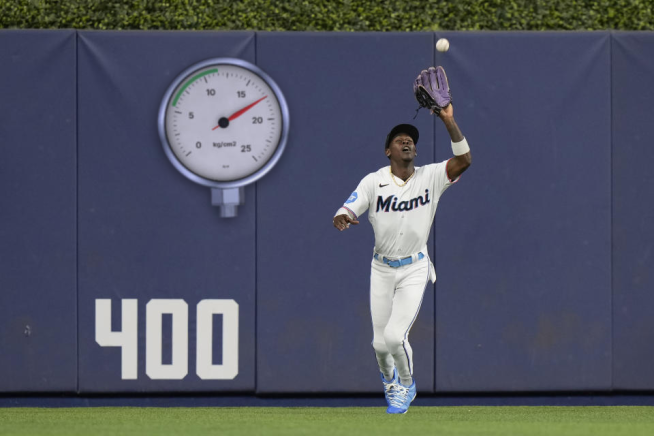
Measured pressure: 17.5 kg/cm²
